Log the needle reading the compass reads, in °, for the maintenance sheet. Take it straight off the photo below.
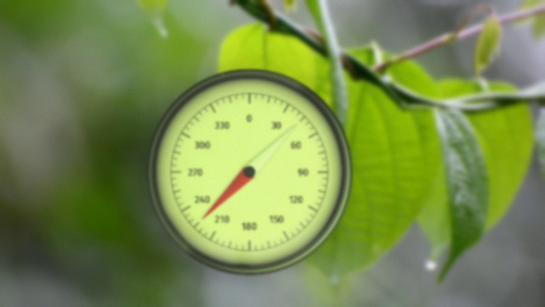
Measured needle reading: 225 °
